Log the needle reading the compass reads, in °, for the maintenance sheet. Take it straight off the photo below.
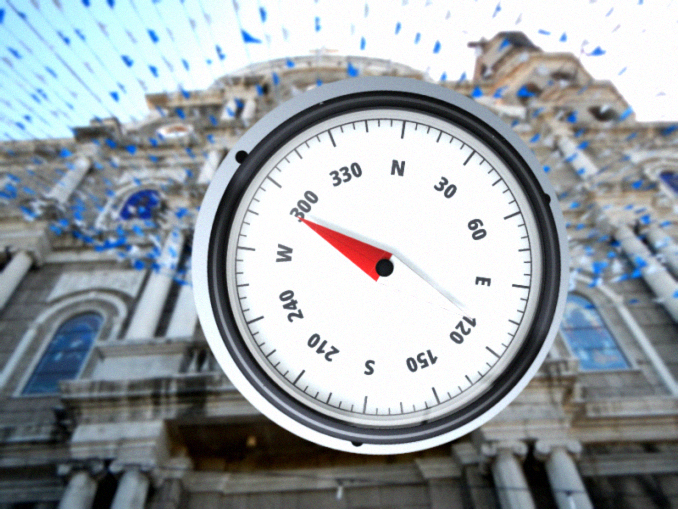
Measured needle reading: 292.5 °
